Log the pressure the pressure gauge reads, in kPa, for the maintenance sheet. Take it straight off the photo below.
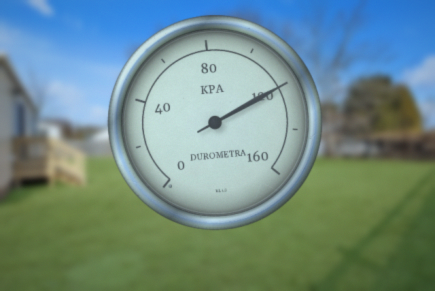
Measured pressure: 120 kPa
